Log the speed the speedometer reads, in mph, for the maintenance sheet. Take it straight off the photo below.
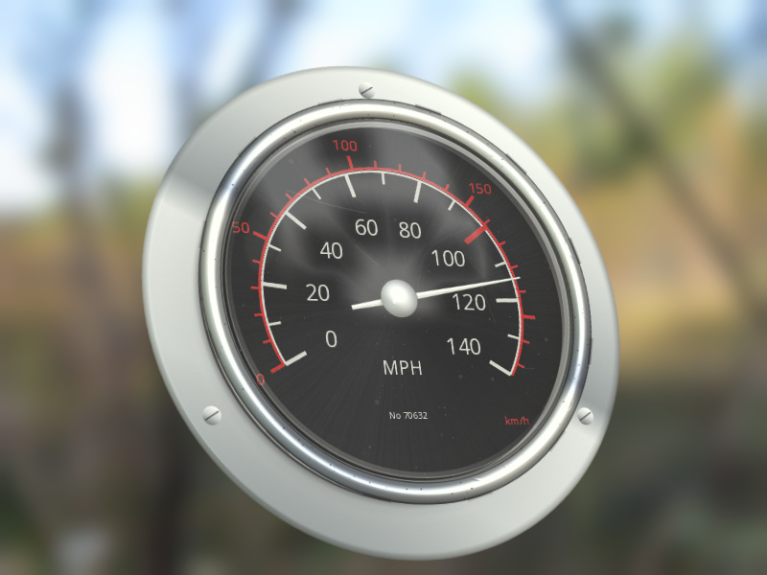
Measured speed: 115 mph
